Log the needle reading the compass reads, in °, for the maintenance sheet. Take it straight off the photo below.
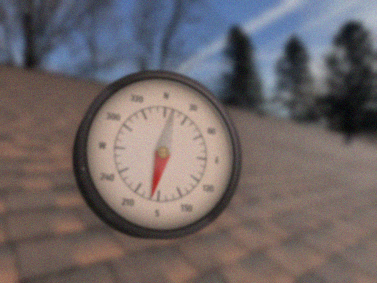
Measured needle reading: 190 °
